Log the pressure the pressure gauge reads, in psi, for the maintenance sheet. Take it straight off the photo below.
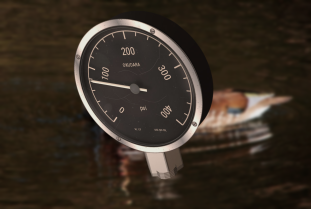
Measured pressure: 80 psi
